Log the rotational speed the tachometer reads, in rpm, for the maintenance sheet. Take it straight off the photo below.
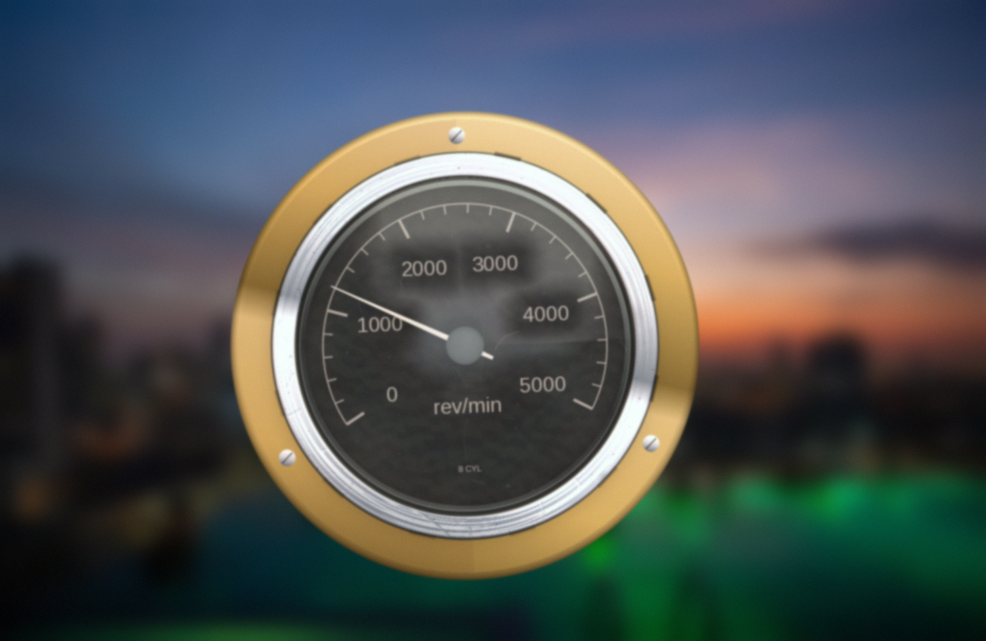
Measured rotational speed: 1200 rpm
